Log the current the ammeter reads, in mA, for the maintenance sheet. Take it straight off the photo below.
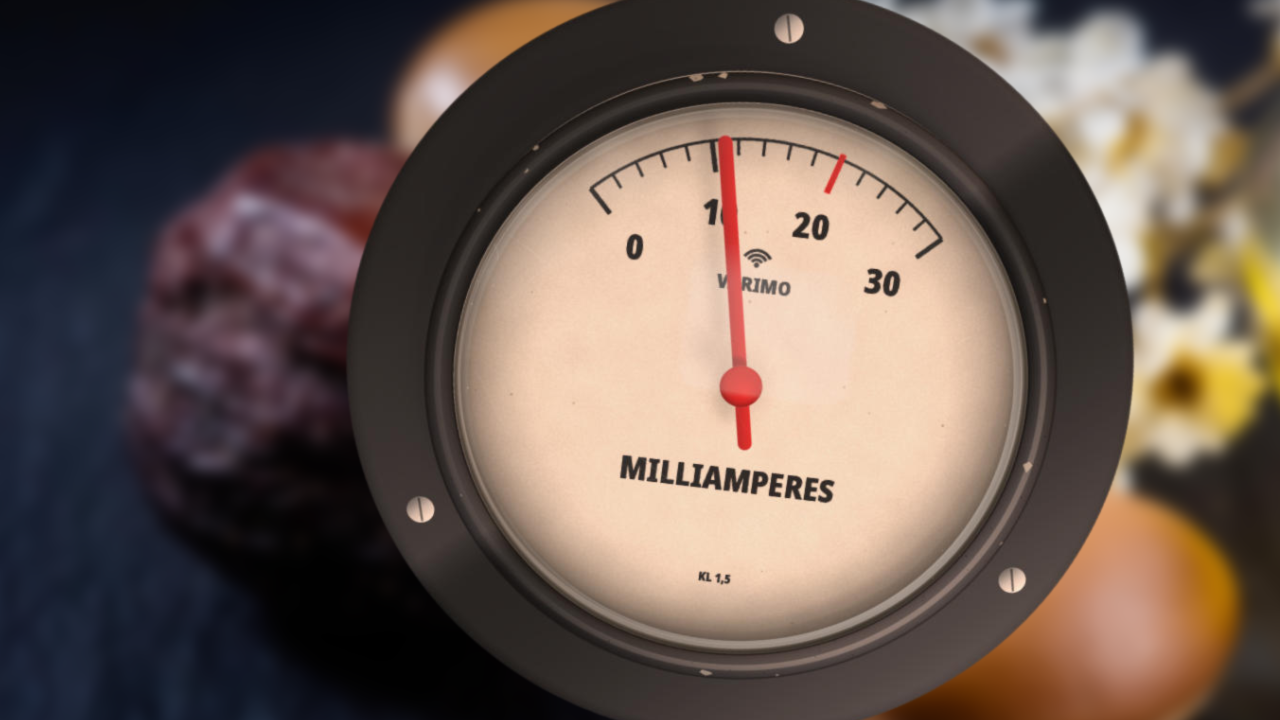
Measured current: 11 mA
